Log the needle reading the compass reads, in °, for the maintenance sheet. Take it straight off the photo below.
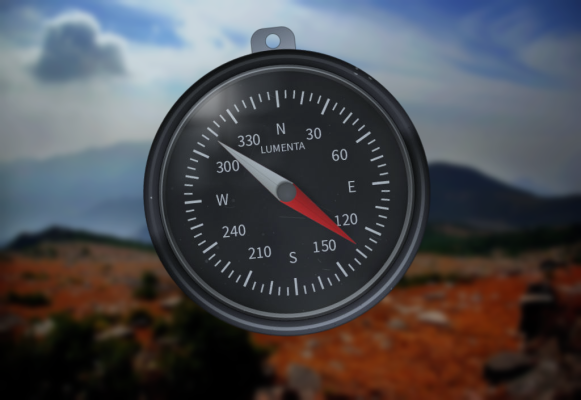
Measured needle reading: 132.5 °
